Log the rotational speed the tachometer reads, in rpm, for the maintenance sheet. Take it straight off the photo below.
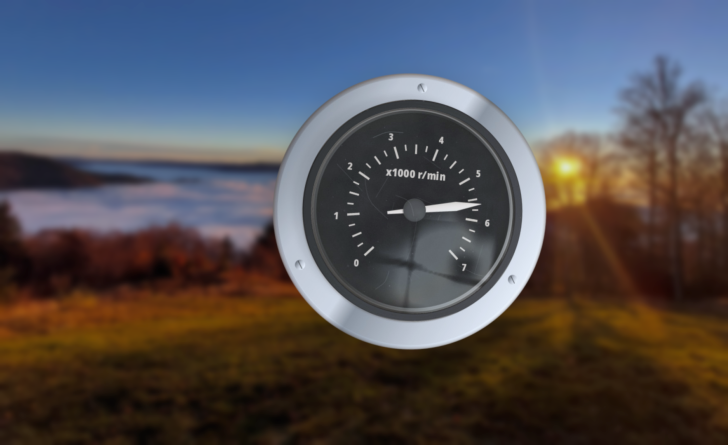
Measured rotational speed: 5625 rpm
